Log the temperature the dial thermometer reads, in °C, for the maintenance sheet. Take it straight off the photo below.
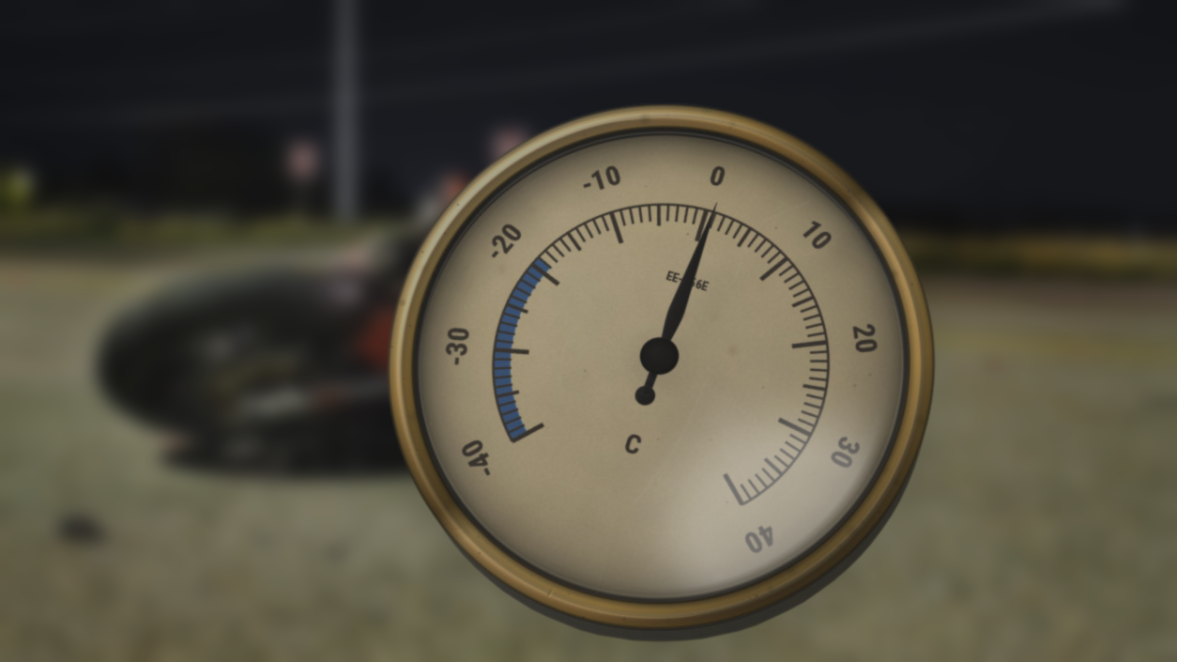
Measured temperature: 1 °C
